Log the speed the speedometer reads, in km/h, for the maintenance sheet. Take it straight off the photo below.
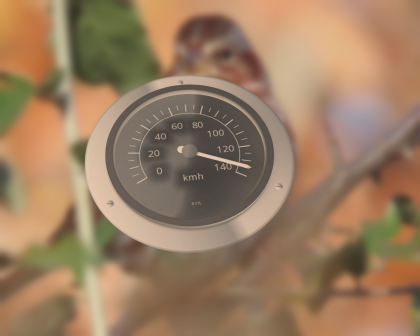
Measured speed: 135 km/h
